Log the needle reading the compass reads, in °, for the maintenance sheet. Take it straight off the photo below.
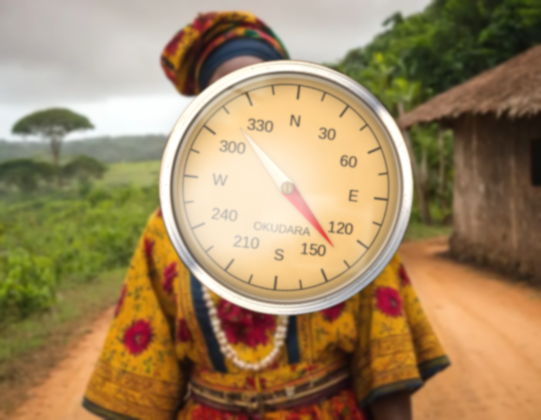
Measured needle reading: 135 °
